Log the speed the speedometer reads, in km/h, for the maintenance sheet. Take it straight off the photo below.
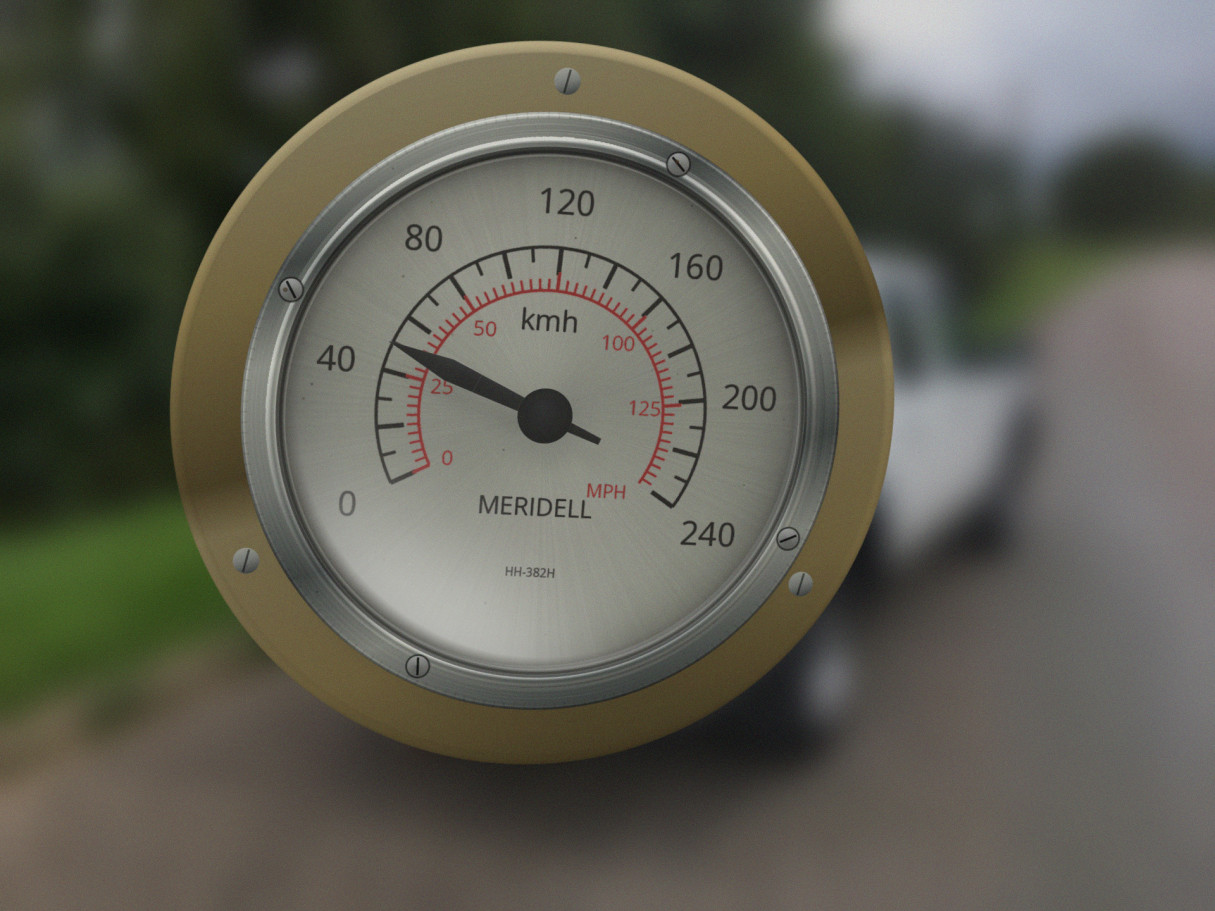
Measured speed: 50 km/h
